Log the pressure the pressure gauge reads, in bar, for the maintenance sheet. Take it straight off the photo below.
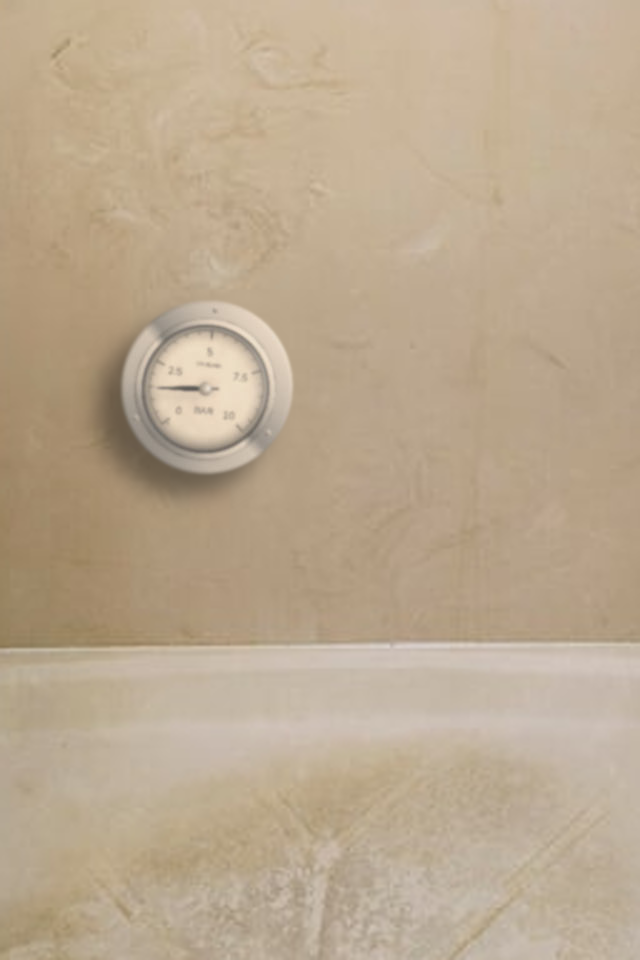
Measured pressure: 1.5 bar
